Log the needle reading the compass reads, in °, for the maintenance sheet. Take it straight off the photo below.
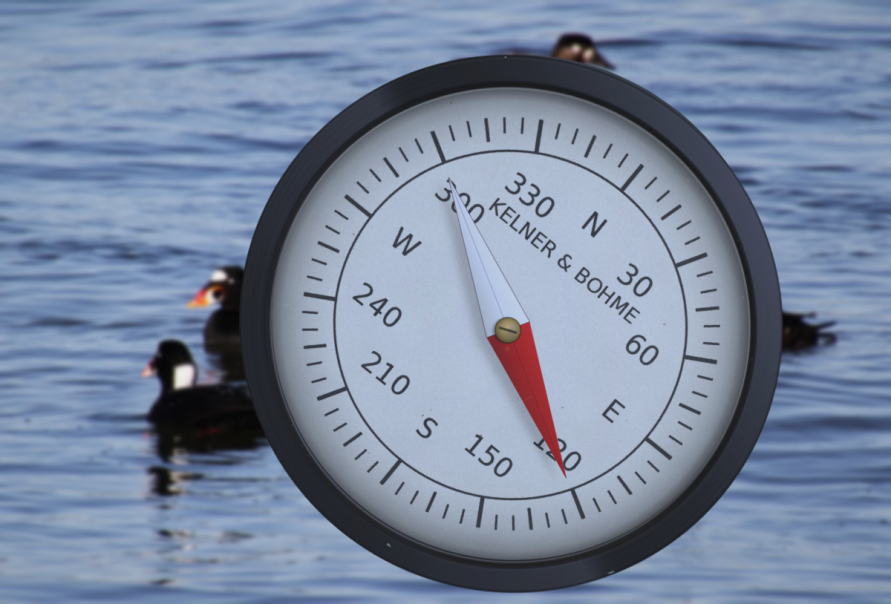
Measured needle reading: 120 °
